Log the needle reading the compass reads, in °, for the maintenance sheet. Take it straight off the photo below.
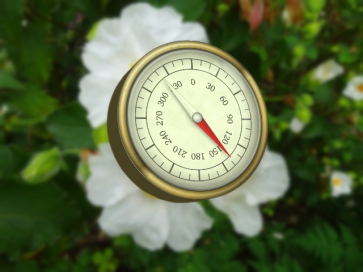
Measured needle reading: 140 °
